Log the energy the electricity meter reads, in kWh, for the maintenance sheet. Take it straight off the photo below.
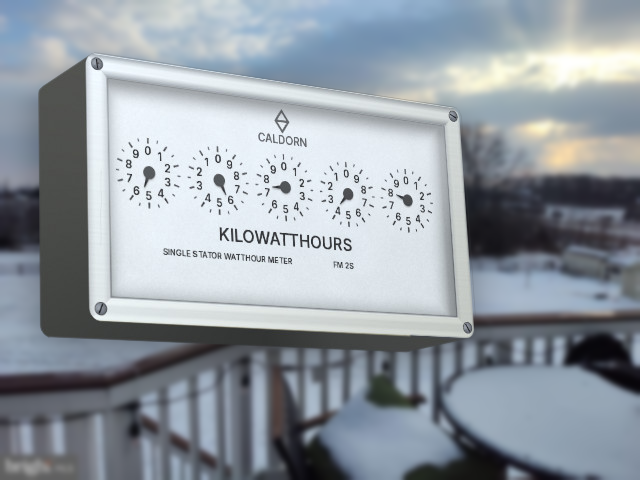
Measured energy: 55738 kWh
